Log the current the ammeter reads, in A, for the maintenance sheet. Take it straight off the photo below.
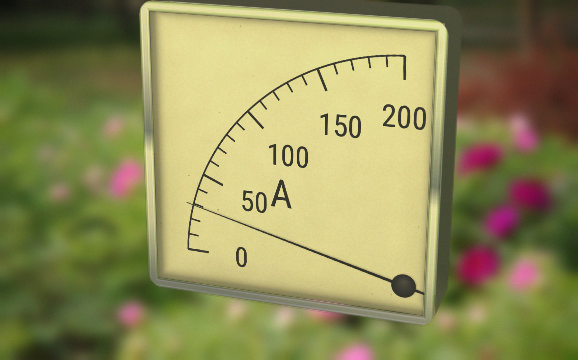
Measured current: 30 A
